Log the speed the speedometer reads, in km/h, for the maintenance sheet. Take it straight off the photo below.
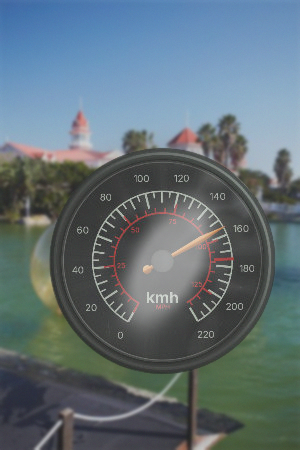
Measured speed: 155 km/h
